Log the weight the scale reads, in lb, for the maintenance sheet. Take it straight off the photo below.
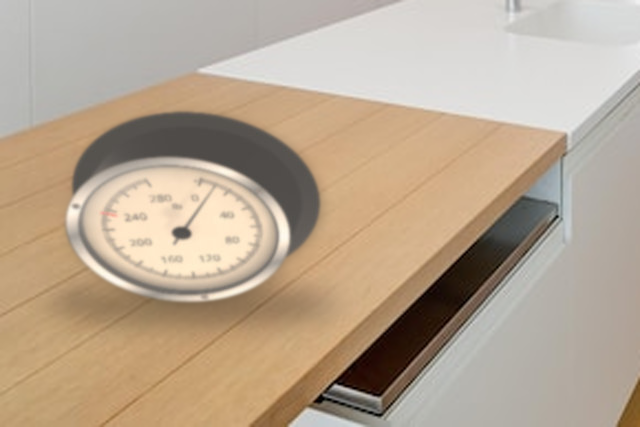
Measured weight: 10 lb
